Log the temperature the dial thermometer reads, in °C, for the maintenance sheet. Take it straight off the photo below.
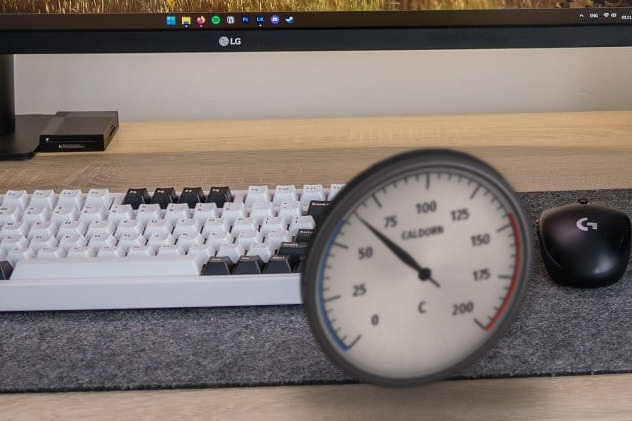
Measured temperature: 65 °C
